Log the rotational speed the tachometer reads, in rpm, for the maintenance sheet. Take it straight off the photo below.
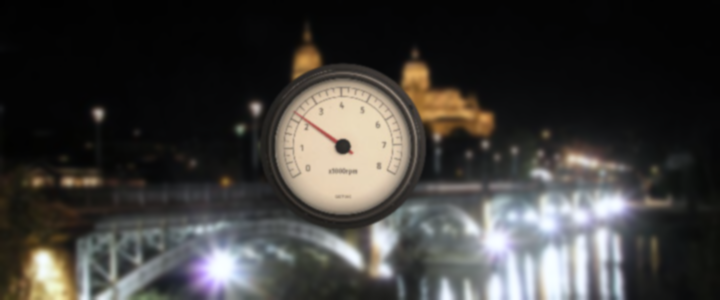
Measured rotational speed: 2250 rpm
